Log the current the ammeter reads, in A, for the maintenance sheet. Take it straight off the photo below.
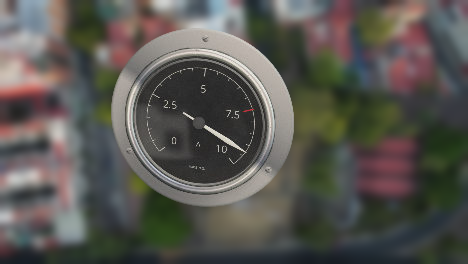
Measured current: 9.25 A
